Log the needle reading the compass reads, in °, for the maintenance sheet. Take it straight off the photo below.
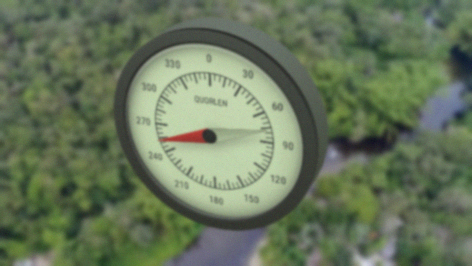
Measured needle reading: 255 °
